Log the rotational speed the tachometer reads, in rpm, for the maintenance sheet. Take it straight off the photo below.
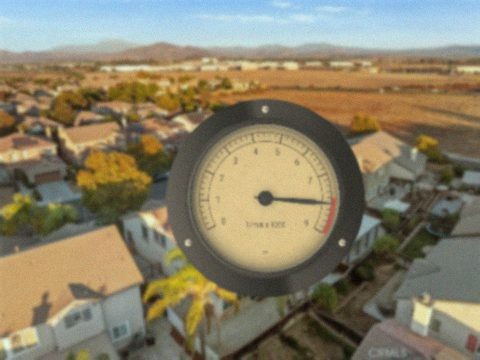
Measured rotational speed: 8000 rpm
